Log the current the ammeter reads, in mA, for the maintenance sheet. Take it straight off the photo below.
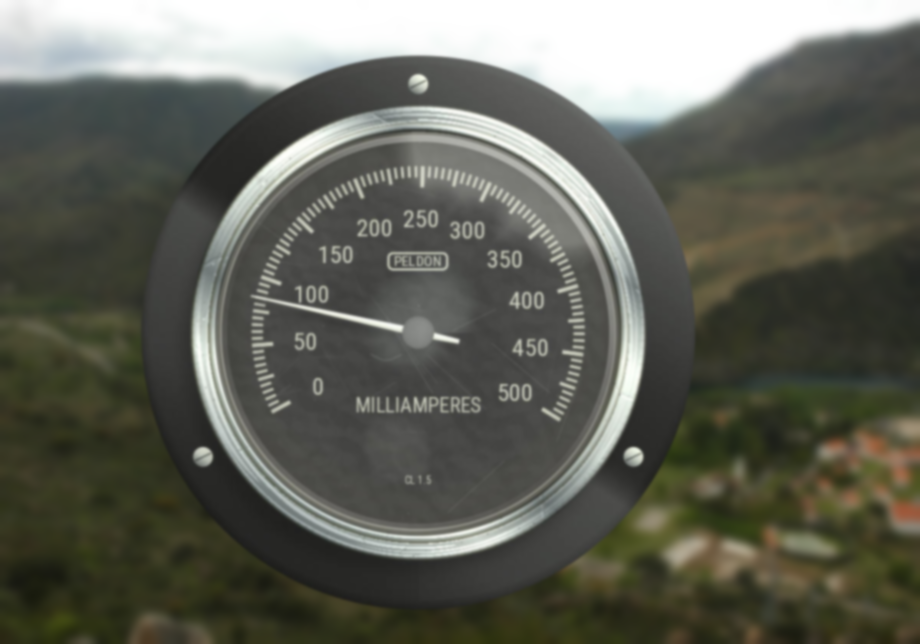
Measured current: 85 mA
